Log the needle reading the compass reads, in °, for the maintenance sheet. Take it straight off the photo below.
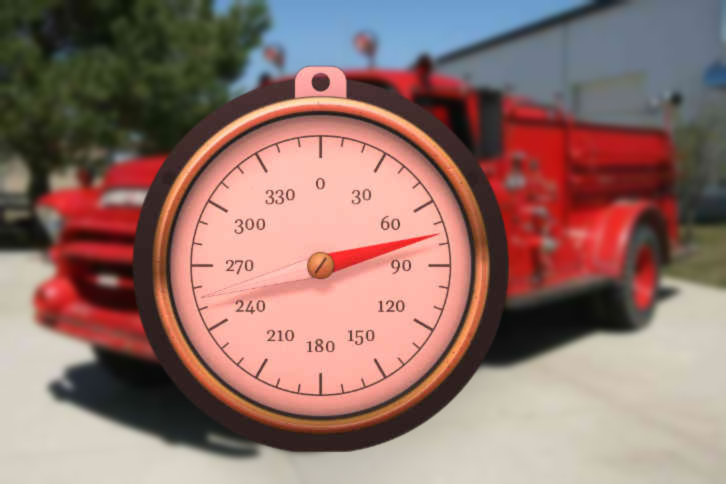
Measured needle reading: 75 °
